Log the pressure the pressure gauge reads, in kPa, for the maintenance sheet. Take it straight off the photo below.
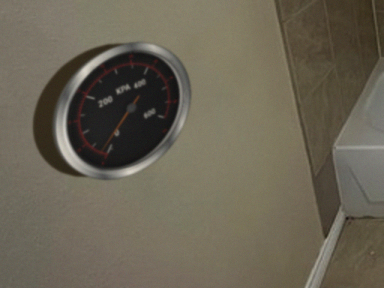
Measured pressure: 25 kPa
